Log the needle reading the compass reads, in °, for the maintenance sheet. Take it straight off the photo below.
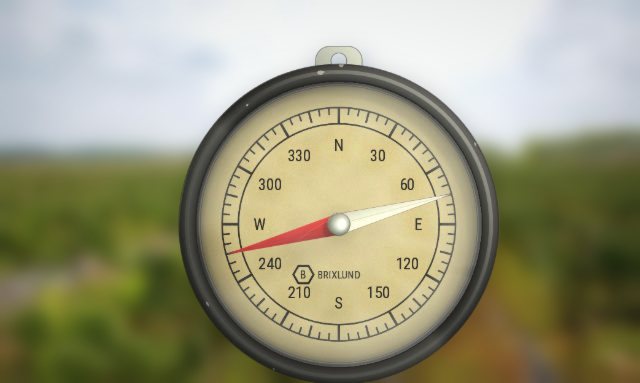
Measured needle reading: 255 °
